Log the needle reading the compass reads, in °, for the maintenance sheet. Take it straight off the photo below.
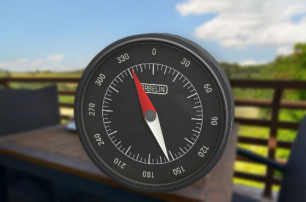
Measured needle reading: 335 °
